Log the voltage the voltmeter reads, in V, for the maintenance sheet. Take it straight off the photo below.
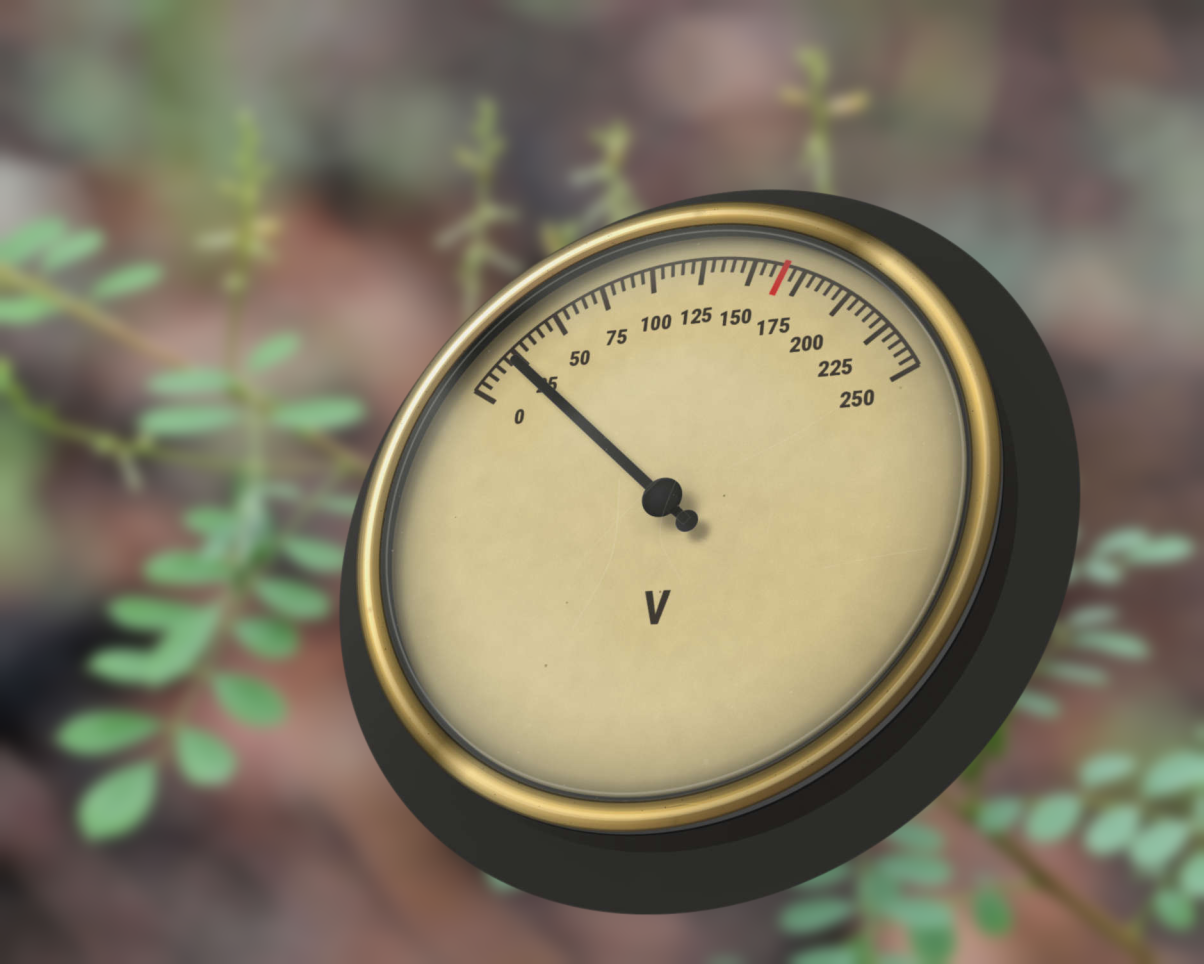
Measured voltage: 22.5 V
